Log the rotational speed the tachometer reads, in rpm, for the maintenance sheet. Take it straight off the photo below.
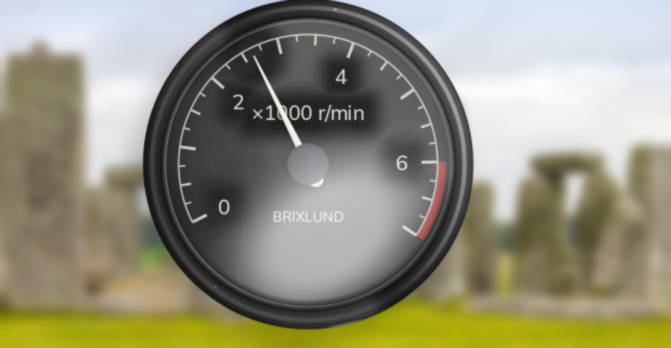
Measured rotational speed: 2625 rpm
